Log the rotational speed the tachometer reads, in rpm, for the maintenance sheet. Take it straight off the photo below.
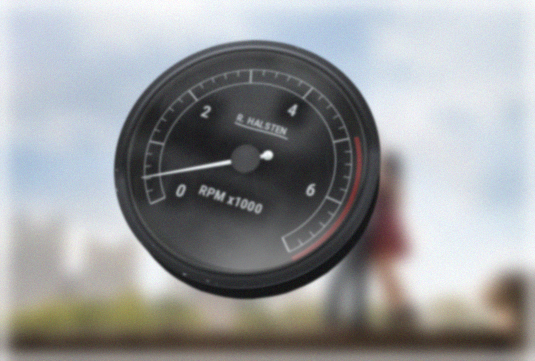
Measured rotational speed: 400 rpm
